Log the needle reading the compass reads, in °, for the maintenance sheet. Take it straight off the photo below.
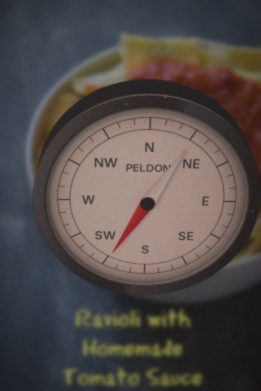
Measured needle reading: 210 °
